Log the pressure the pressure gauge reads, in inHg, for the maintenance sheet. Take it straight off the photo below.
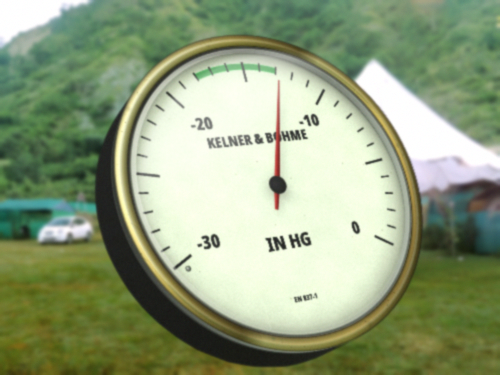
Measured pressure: -13 inHg
